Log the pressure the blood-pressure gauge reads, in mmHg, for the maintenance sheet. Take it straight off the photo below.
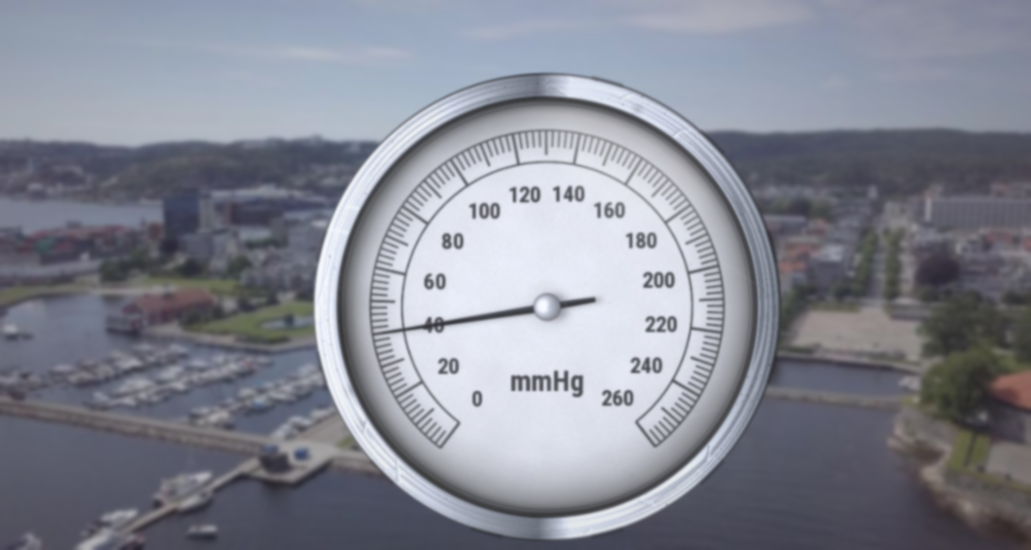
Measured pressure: 40 mmHg
